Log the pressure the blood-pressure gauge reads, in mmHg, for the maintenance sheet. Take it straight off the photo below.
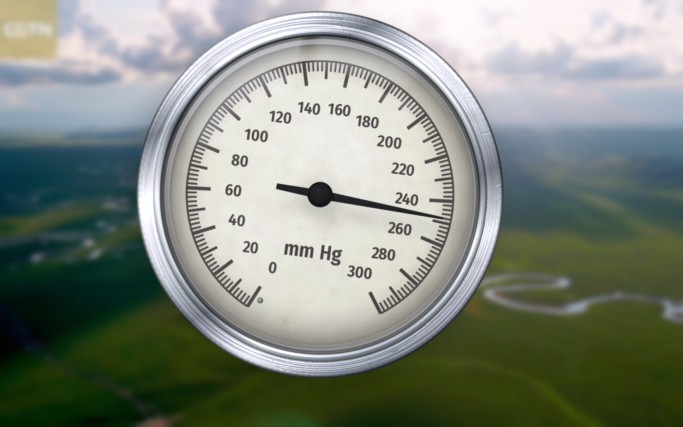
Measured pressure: 248 mmHg
